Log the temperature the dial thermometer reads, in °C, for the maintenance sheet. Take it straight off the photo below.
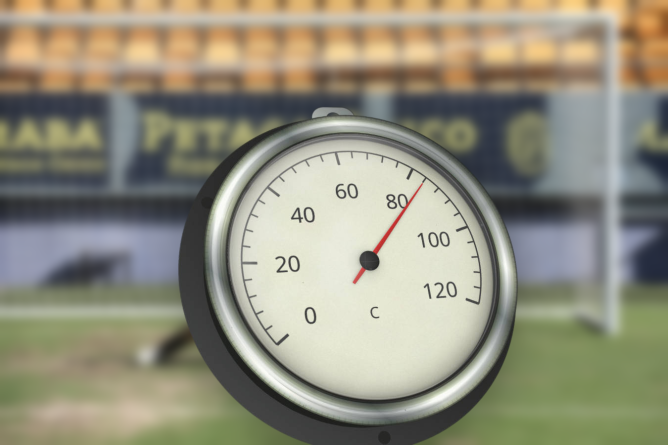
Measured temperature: 84 °C
